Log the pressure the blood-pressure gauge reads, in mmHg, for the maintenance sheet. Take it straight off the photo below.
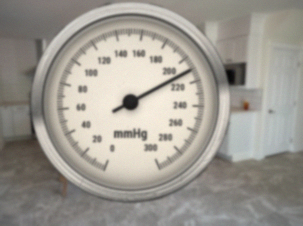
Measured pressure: 210 mmHg
